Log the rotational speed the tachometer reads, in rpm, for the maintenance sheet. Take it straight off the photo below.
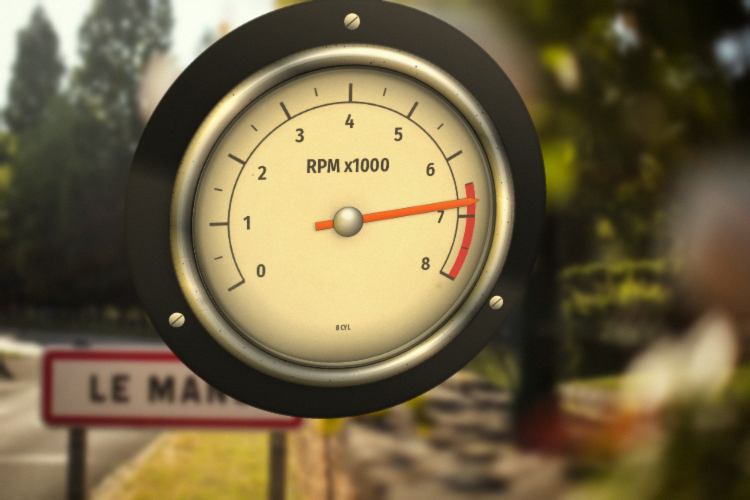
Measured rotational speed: 6750 rpm
